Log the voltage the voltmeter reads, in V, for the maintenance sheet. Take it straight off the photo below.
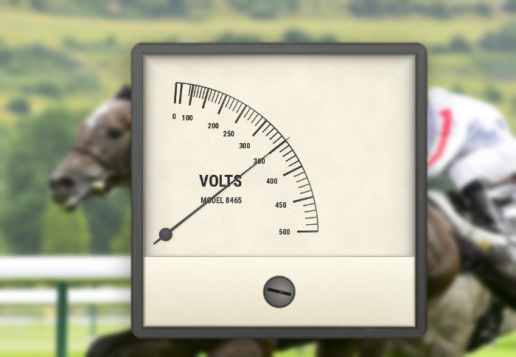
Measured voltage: 350 V
